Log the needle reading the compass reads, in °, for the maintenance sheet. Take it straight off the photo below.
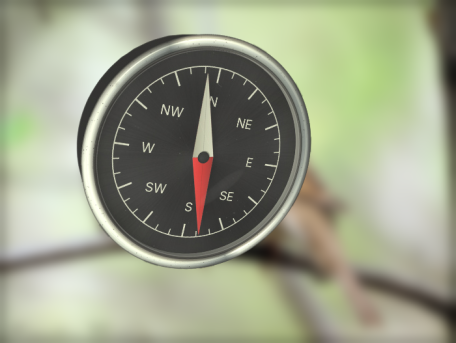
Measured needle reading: 170 °
